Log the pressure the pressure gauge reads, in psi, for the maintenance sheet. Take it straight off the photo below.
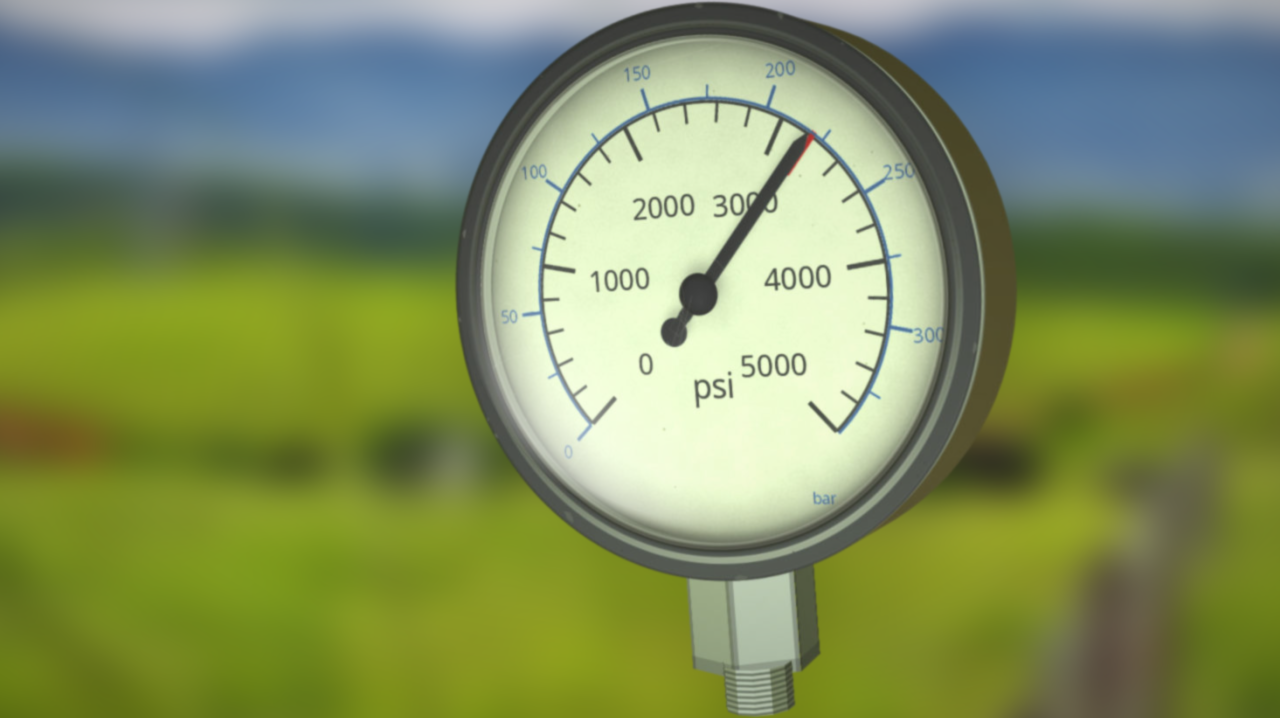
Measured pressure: 3200 psi
